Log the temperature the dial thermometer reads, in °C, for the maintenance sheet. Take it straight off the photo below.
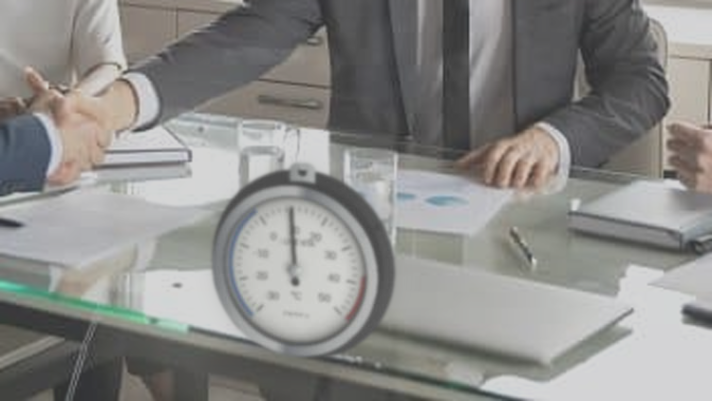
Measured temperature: 10 °C
